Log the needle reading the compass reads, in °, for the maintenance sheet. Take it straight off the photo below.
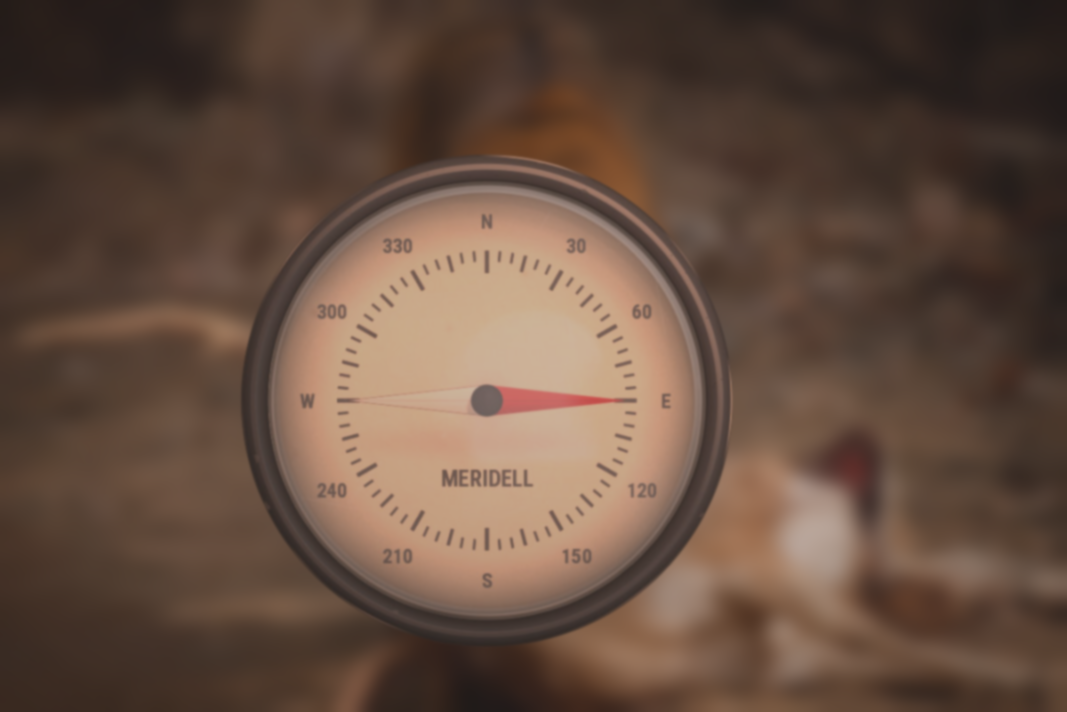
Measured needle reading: 90 °
